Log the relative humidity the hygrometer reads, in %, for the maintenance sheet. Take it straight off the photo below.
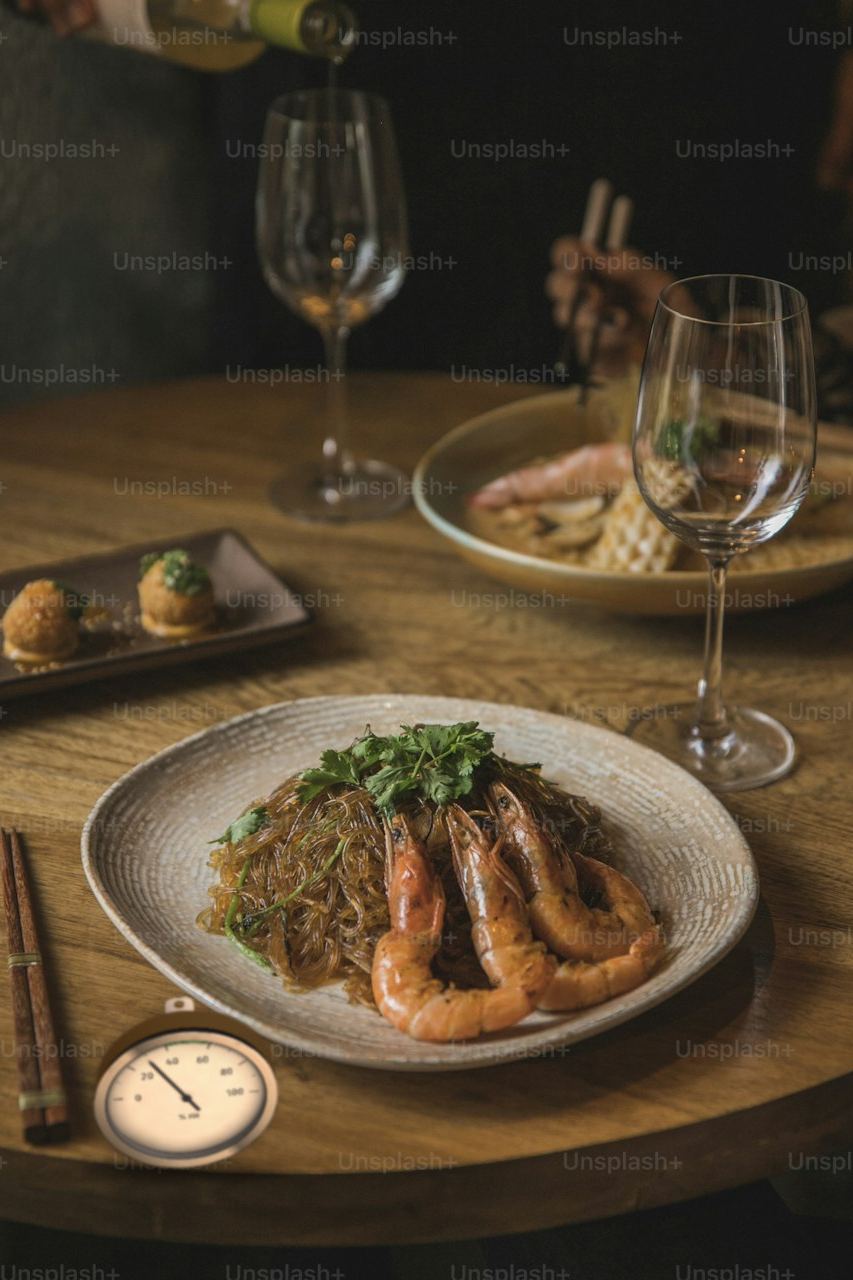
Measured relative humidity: 30 %
